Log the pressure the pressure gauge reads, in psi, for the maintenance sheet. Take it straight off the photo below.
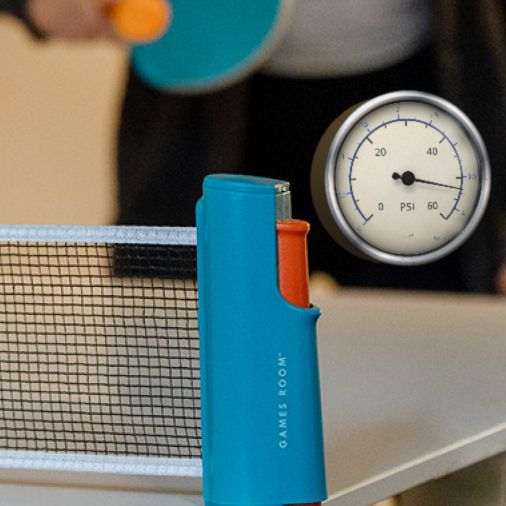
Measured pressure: 52.5 psi
